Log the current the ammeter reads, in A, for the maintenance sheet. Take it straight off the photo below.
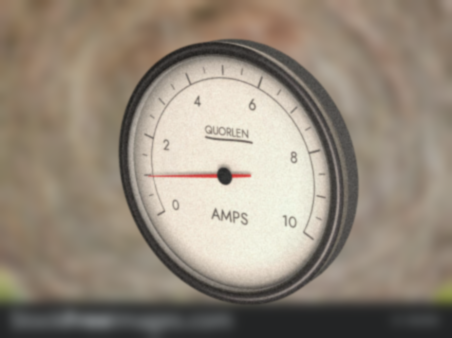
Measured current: 1 A
